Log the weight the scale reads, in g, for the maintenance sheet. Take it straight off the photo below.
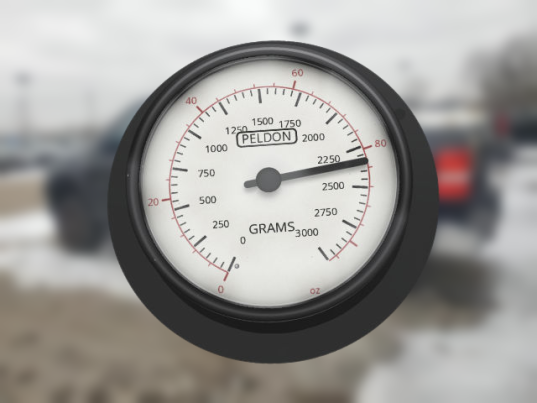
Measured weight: 2350 g
